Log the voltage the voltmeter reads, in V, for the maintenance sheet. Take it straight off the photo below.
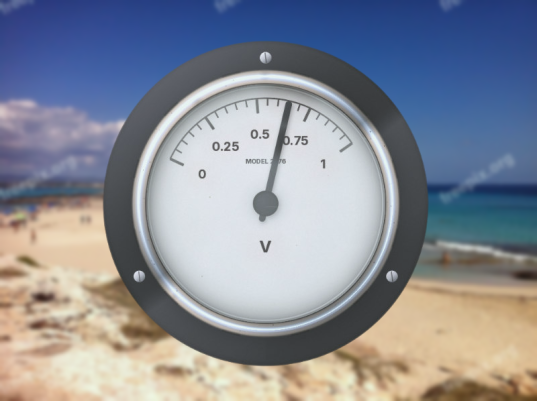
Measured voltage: 0.65 V
